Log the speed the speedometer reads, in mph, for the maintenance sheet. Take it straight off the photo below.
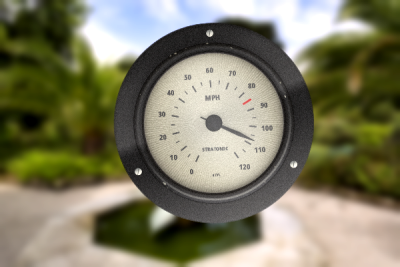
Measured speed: 107.5 mph
